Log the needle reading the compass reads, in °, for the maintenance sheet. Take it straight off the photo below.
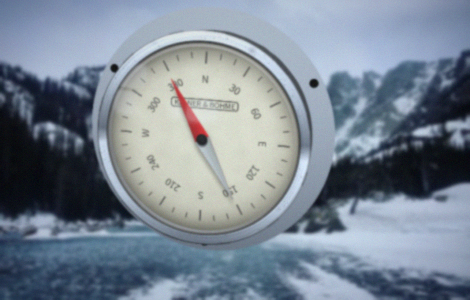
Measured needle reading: 330 °
